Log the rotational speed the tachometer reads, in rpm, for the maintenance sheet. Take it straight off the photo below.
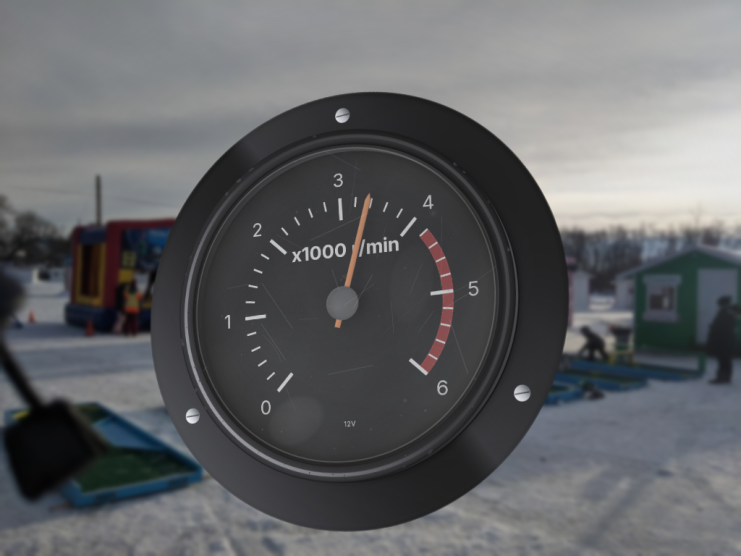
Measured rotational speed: 3400 rpm
